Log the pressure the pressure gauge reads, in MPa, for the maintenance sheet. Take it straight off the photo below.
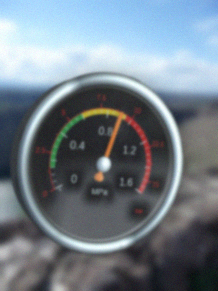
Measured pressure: 0.9 MPa
